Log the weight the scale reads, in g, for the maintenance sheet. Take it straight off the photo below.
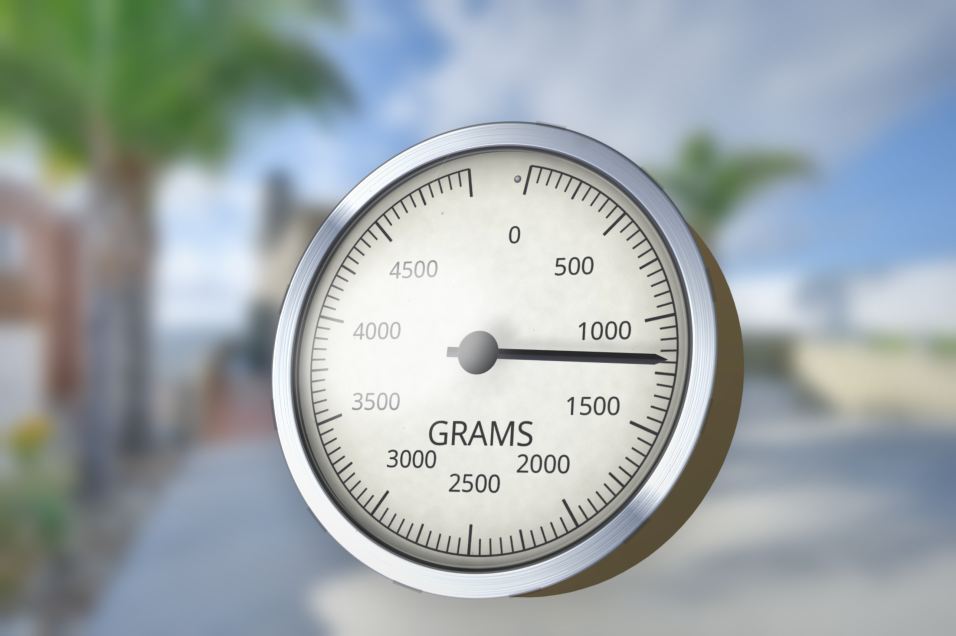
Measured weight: 1200 g
